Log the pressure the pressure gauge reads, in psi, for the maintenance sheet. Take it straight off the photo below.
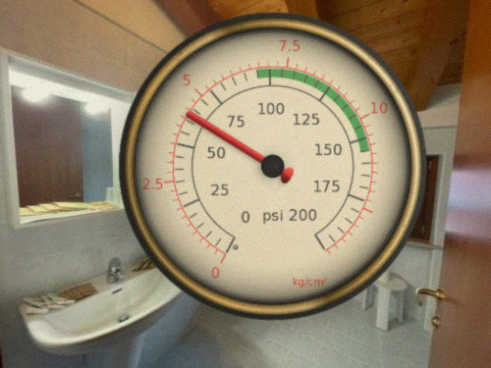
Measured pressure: 62.5 psi
